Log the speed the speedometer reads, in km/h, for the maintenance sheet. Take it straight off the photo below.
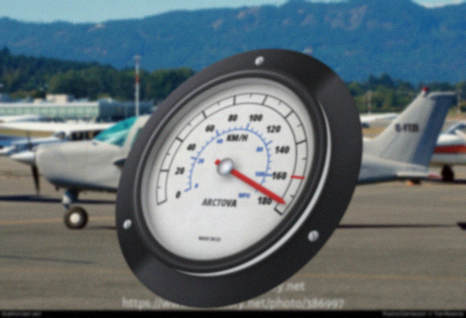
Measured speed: 175 km/h
